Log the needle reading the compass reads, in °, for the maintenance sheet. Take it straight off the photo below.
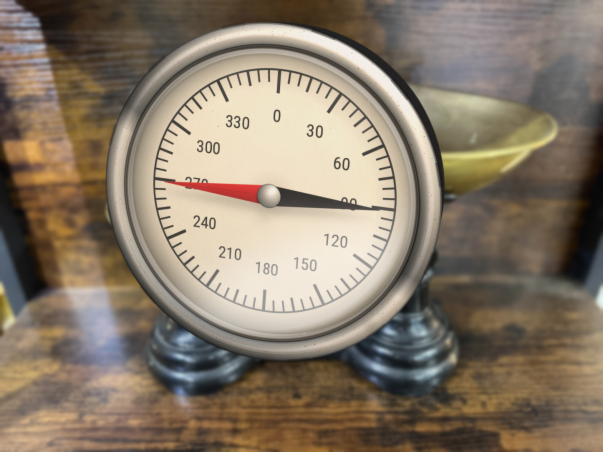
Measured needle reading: 270 °
